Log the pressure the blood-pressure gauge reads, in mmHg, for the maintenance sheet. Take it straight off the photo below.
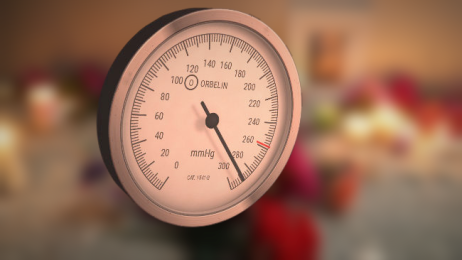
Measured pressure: 290 mmHg
